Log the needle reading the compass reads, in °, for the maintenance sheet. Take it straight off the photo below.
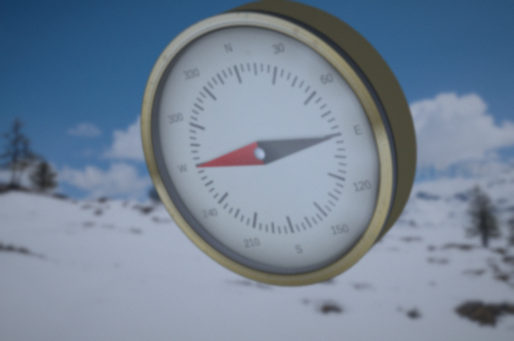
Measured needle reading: 270 °
